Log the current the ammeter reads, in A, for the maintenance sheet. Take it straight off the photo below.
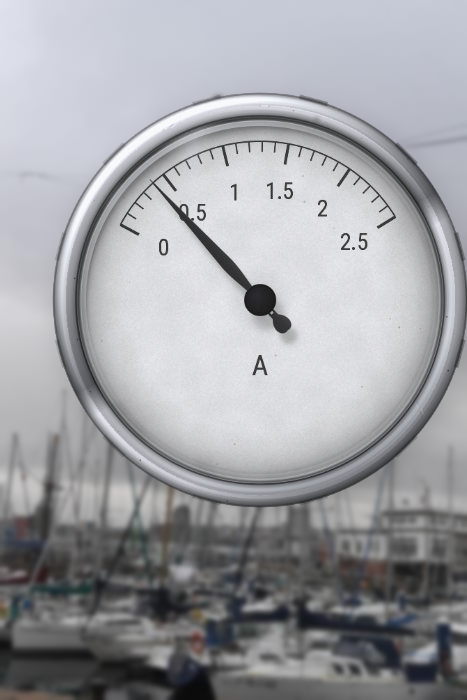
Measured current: 0.4 A
